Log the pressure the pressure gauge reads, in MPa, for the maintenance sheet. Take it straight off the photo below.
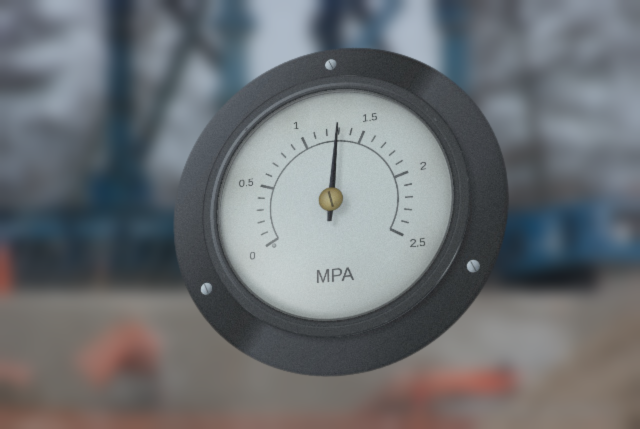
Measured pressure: 1.3 MPa
